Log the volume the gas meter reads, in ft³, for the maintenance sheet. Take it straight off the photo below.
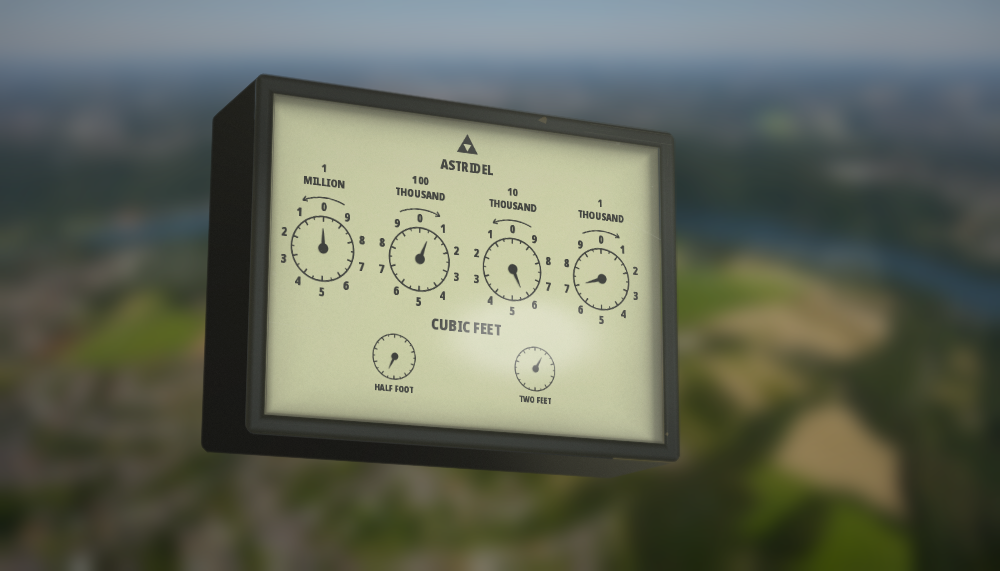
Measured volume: 5700 ft³
